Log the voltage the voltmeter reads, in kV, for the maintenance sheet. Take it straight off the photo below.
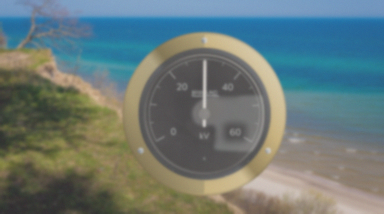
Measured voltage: 30 kV
